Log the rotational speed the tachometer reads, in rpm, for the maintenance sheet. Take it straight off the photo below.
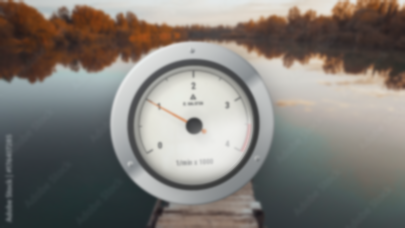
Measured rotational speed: 1000 rpm
